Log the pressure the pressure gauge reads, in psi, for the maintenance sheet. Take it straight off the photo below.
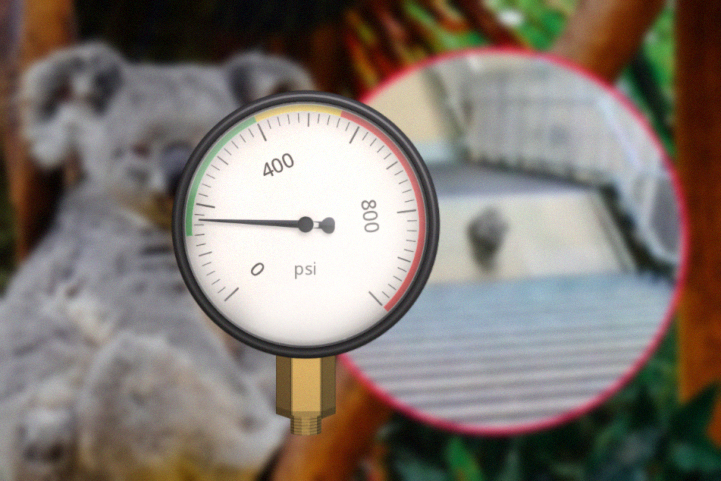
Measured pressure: 170 psi
